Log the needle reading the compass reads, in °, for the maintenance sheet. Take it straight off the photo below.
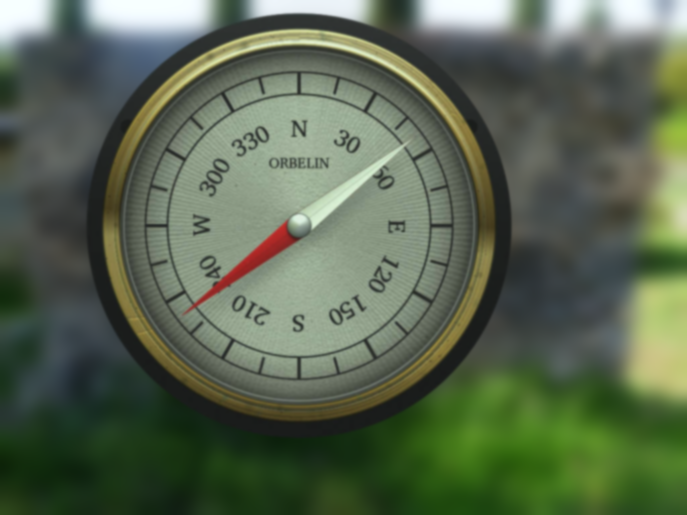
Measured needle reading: 232.5 °
